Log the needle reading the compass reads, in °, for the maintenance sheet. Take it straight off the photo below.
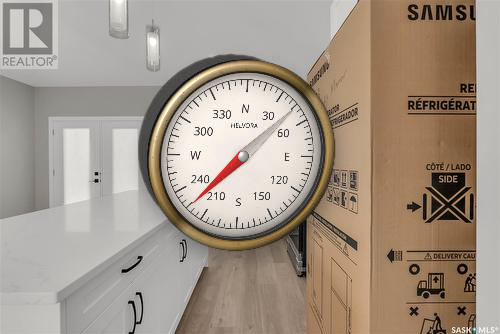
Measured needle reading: 225 °
